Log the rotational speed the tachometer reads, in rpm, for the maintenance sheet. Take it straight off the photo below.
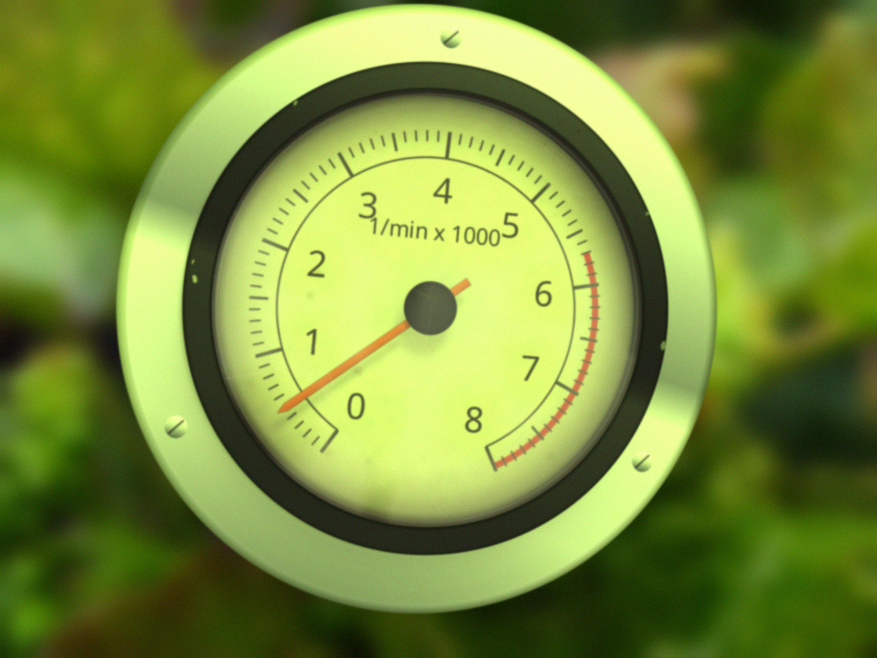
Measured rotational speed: 500 rpm
